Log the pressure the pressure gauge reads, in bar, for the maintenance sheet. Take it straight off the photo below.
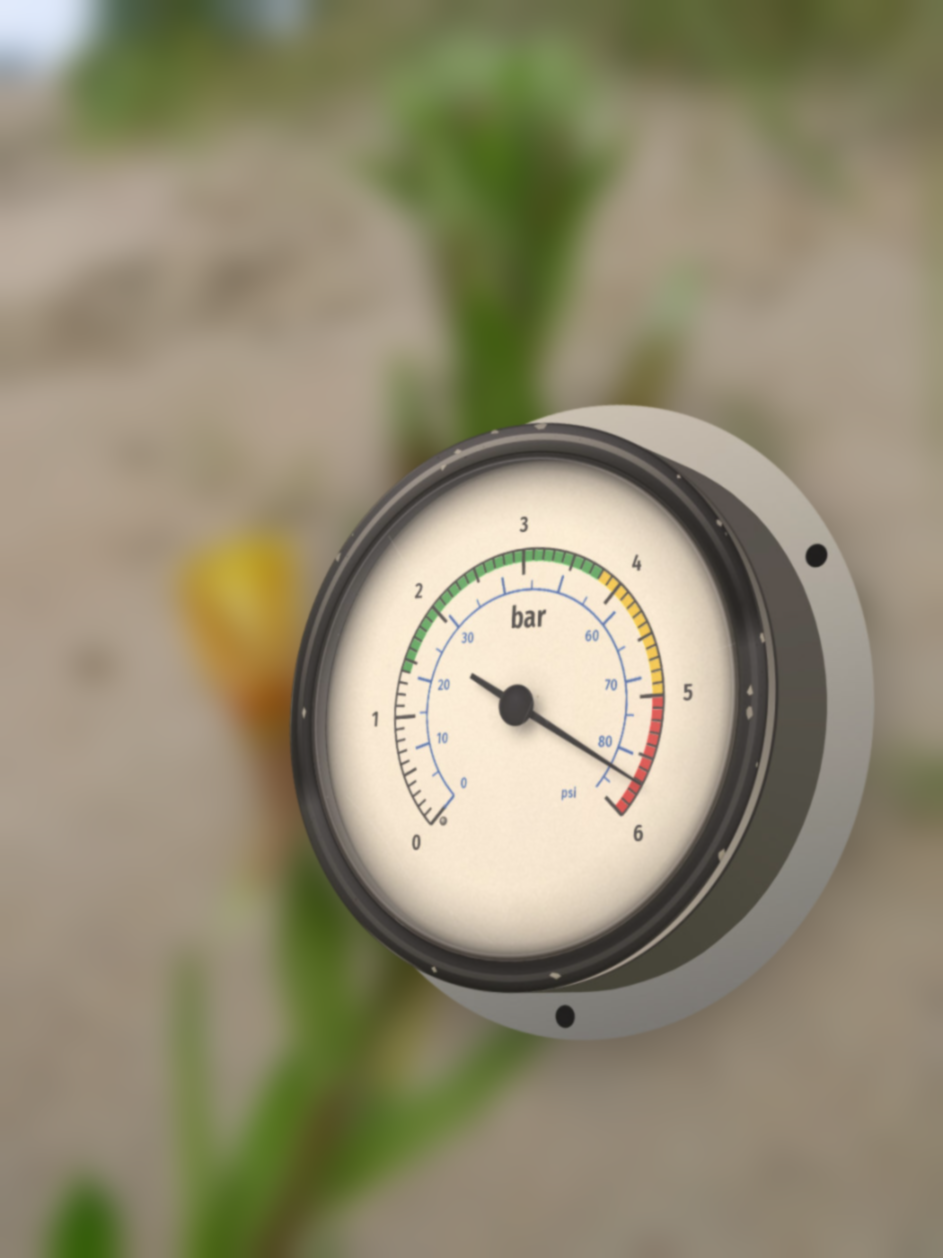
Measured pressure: 5.7 bar
